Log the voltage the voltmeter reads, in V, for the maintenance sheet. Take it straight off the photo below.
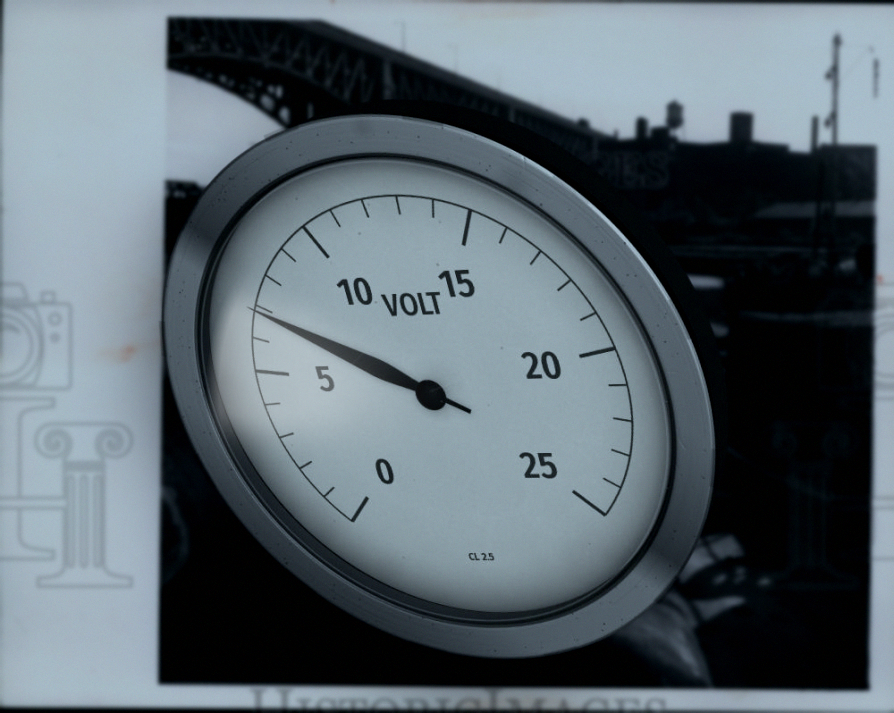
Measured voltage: 7 V
